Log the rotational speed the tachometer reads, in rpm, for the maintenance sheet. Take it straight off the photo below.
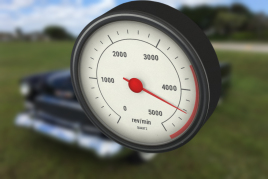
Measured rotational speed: 4400 rpm
